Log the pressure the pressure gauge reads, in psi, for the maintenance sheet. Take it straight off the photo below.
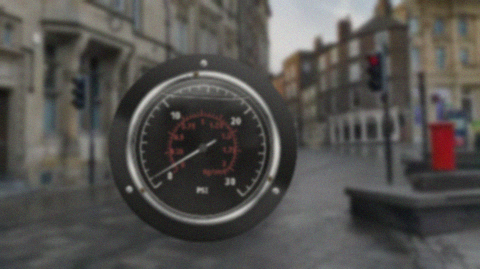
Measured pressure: 1 psi
